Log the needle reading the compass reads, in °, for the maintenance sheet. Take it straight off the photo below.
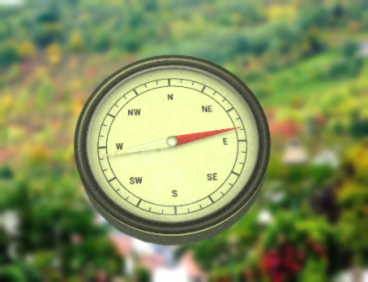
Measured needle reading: 80 °
